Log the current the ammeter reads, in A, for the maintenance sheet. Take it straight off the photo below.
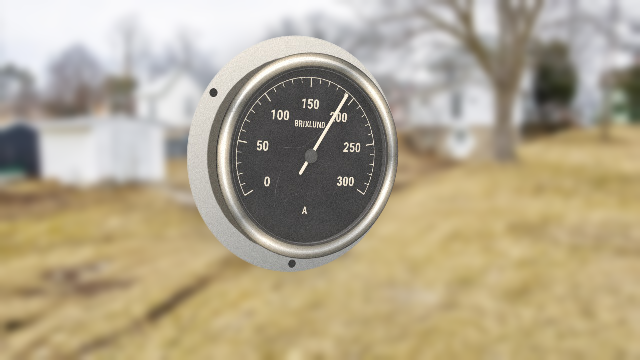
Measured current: 190 A
